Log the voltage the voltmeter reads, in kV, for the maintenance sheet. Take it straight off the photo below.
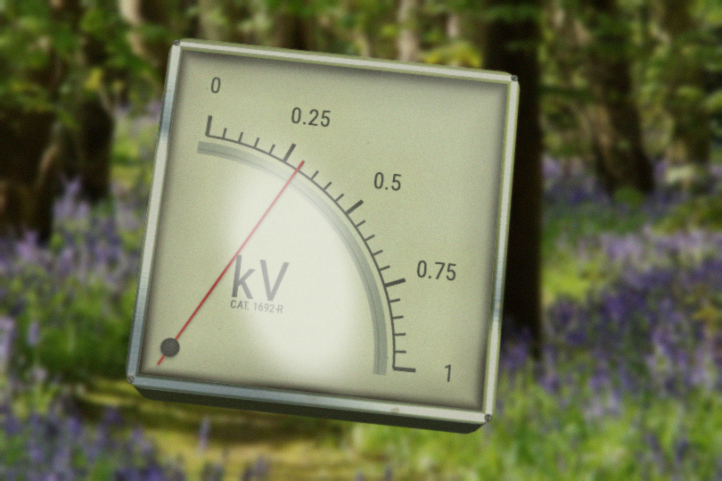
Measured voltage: 0.3 kV
